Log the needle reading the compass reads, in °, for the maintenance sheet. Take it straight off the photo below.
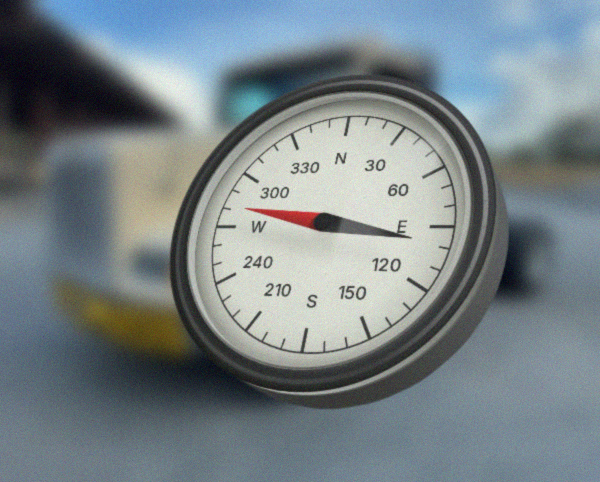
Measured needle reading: 280 °
